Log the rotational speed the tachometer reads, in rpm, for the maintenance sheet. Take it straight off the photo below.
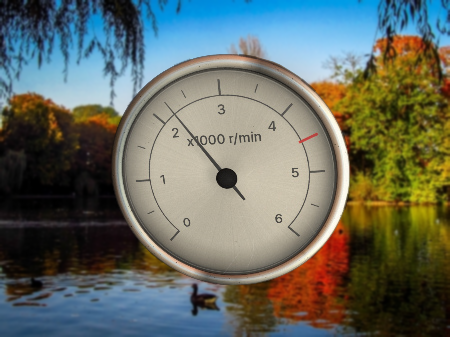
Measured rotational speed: 2250 rpm
